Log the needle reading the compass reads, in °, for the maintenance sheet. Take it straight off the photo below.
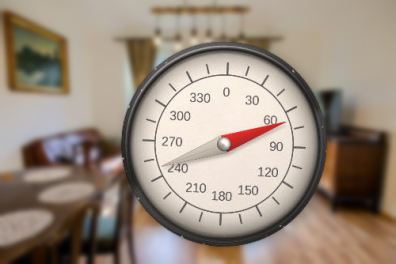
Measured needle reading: 67.5 °
